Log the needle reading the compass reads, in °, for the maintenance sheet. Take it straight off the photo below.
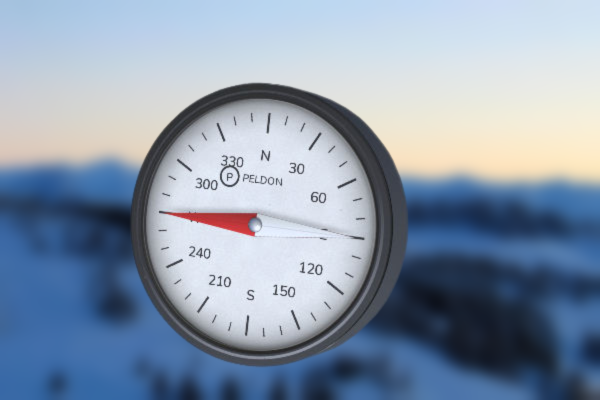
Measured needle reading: 270 °
